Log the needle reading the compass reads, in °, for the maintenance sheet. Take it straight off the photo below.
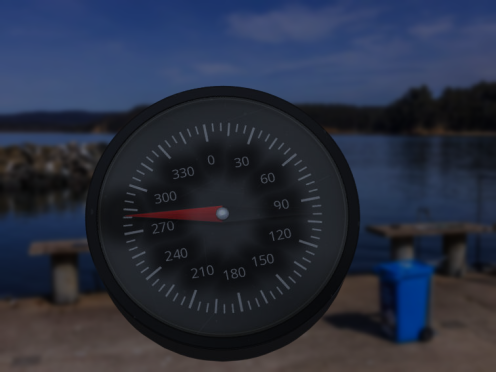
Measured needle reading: 280 °
